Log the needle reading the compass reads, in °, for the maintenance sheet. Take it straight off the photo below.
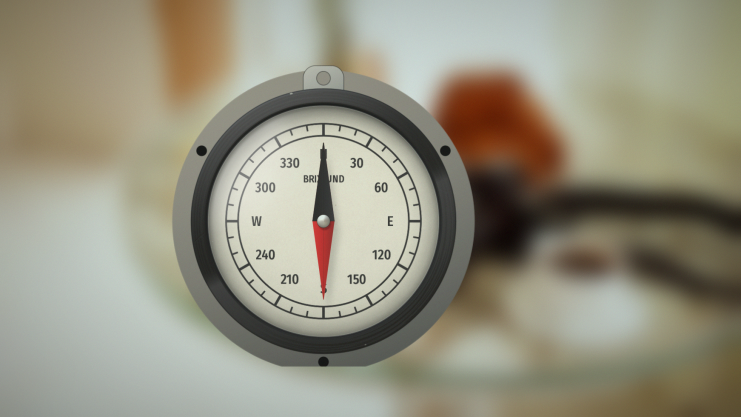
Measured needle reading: 180 °
